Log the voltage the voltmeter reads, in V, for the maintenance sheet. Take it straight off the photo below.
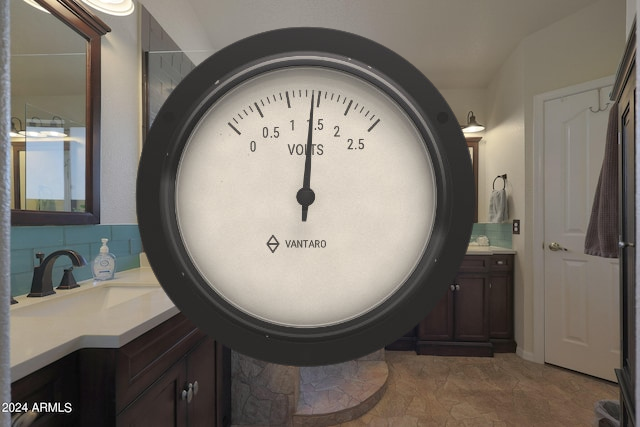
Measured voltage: 1.4 V
